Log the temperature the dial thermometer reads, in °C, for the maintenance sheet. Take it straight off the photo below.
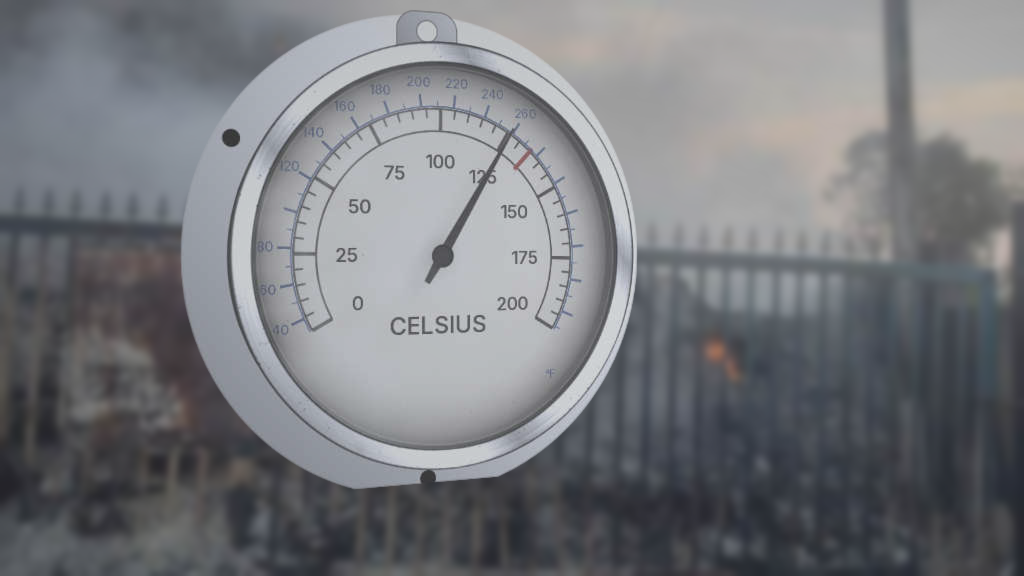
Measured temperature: 125 °C
